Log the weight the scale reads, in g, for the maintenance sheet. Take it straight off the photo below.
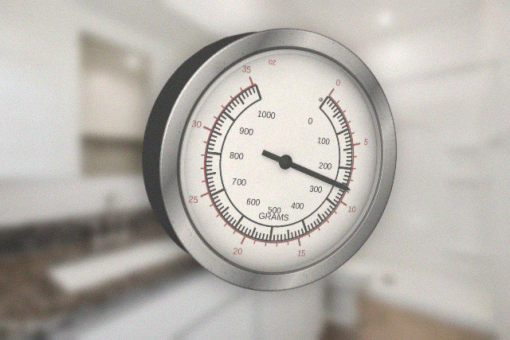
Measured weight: 250 g
